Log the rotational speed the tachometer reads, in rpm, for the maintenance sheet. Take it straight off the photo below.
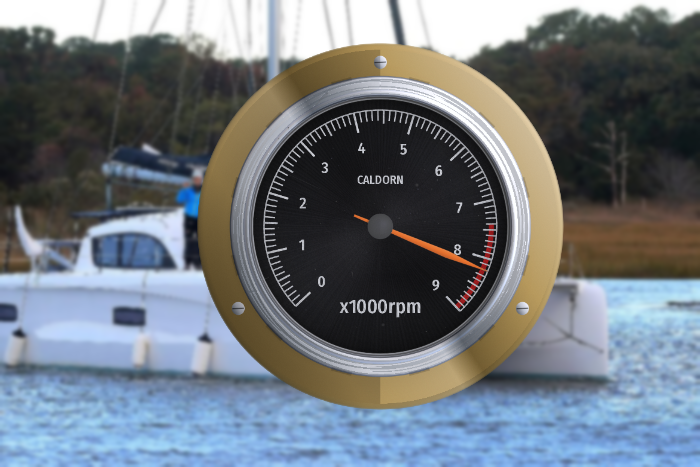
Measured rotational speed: 8200 rpm
